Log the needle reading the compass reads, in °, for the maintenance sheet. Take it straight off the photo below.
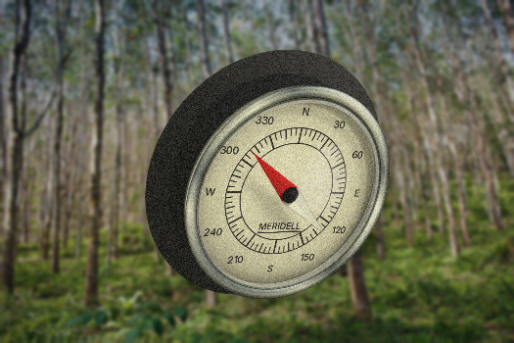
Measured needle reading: 310 °
